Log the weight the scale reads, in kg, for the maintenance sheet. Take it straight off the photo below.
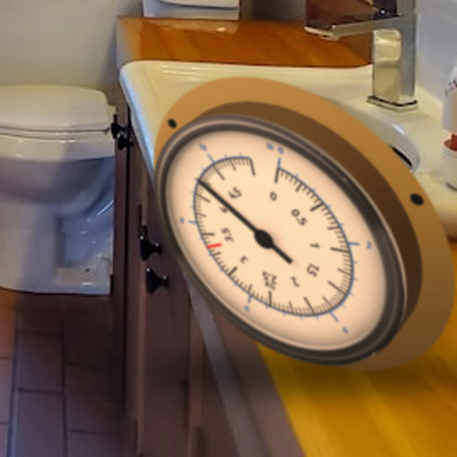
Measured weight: 4.25 kg
